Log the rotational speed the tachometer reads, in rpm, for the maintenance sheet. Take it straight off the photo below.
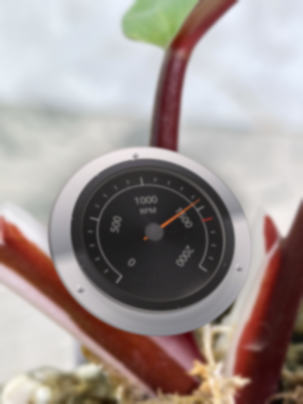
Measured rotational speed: 1450 rpm
